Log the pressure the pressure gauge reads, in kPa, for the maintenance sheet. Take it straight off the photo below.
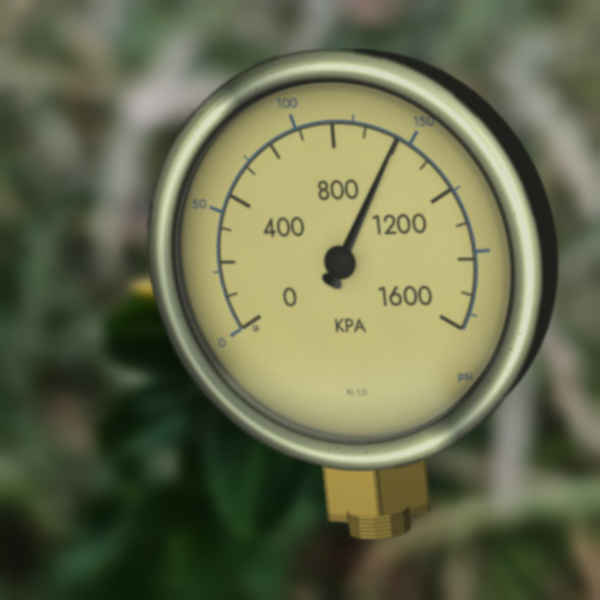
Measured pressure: 1000 kPa
